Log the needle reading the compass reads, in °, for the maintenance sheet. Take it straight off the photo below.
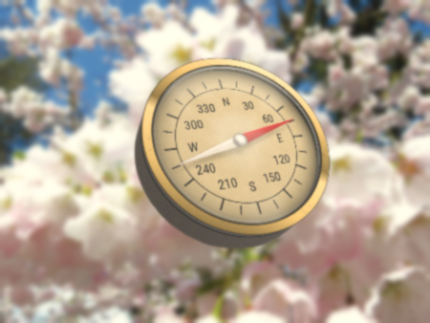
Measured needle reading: 75 °
